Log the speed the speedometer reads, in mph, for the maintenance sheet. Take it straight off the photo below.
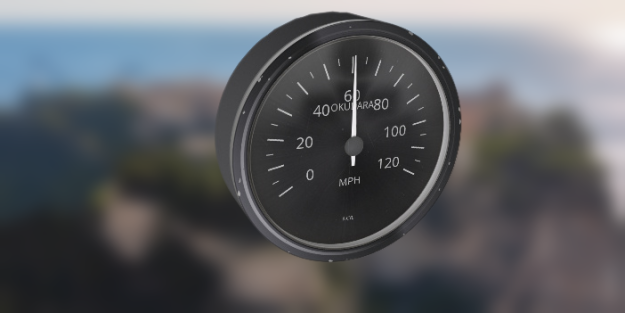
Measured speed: 60 mph
